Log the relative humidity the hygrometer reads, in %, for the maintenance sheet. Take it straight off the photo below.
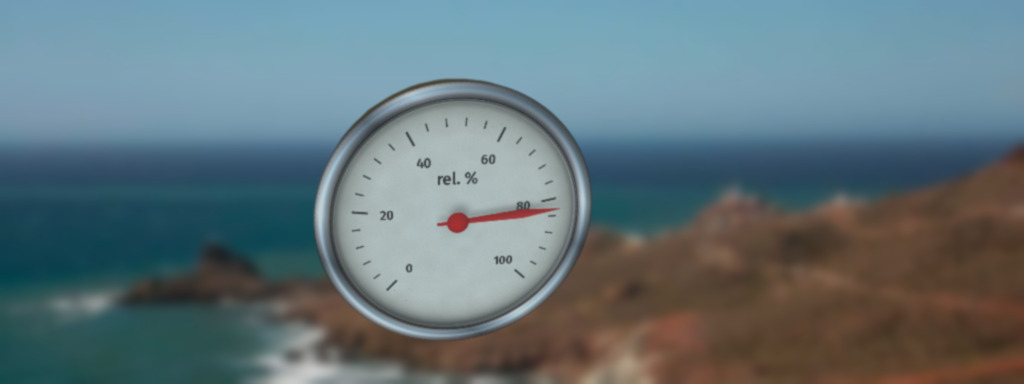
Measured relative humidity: 82 %
